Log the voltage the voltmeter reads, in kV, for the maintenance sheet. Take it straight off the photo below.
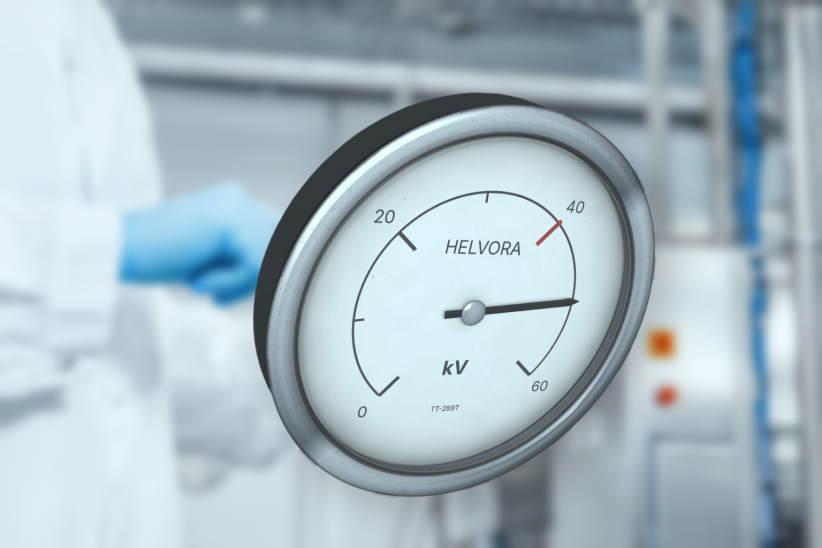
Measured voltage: 50 kV
